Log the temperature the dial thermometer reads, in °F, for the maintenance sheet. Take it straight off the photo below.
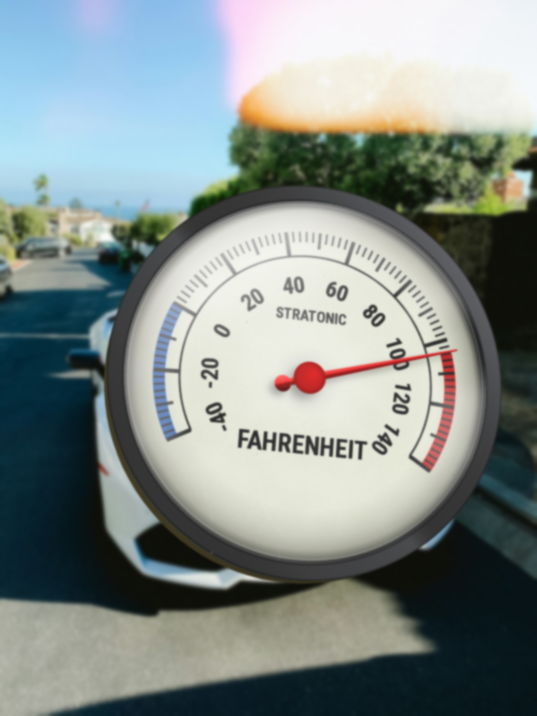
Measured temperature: 104 °F
